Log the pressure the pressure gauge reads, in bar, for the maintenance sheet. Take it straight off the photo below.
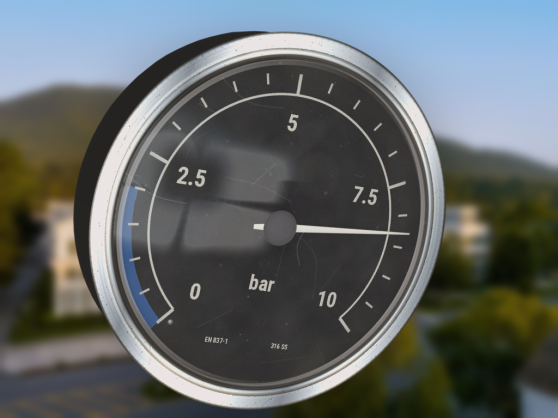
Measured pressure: 8.25 bar
